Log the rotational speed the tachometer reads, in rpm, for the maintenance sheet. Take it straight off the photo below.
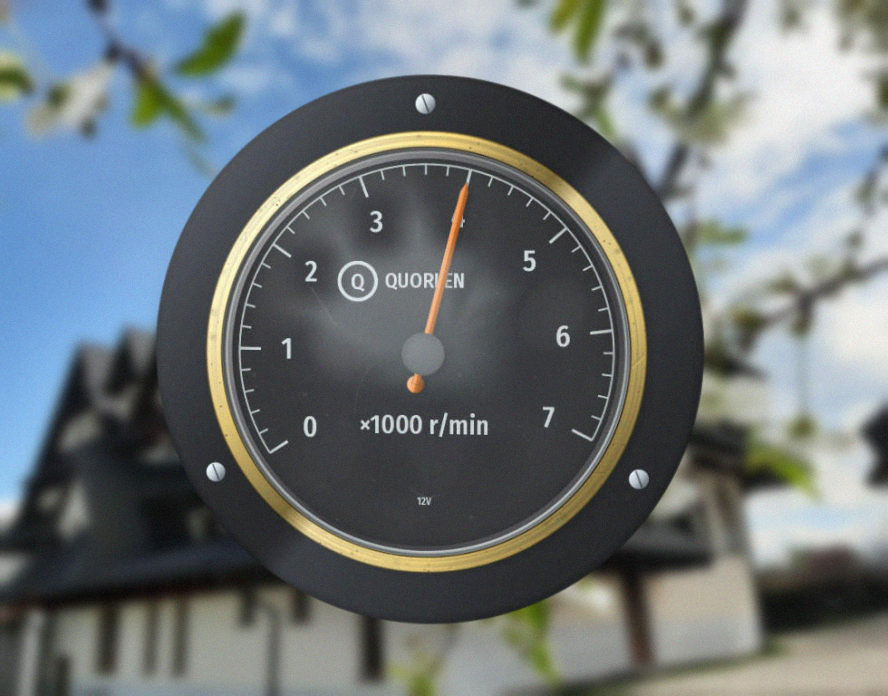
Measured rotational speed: 4000 rpm
